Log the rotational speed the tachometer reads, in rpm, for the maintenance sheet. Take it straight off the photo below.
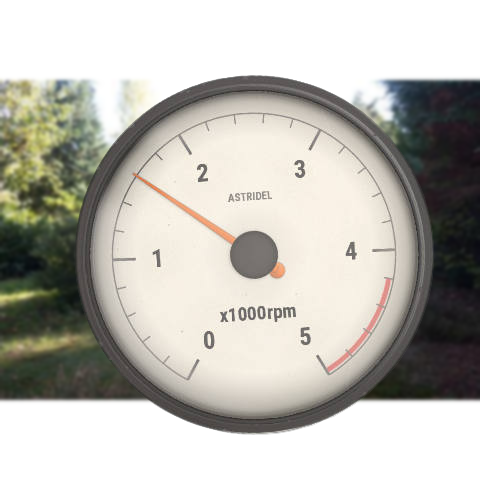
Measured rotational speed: 1600 rpm
